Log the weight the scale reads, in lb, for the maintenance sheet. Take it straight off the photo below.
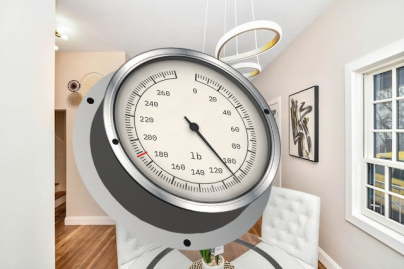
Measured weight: 110 lb
